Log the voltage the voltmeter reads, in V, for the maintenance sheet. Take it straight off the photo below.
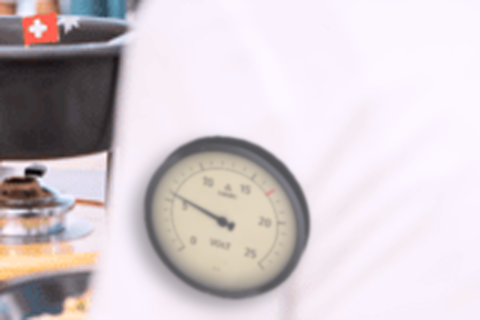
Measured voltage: 6 V
